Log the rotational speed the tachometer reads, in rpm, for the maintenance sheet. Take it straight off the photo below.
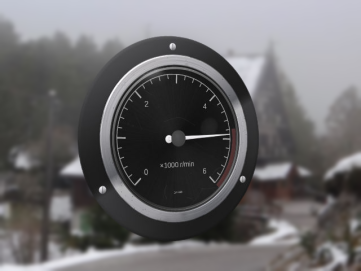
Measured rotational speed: 4900 rpm
